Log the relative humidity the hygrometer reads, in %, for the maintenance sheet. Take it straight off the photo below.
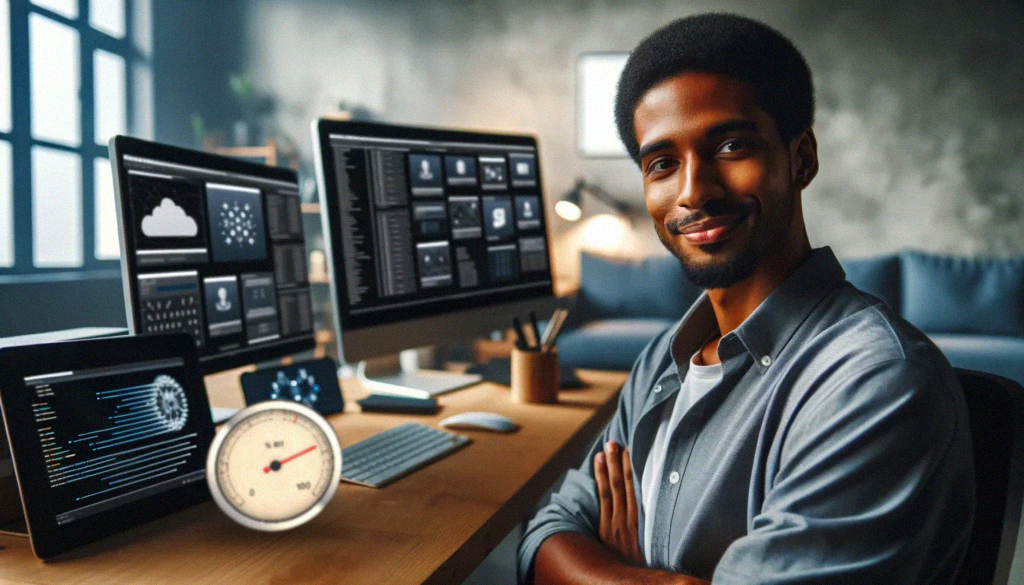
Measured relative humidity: 76 %
